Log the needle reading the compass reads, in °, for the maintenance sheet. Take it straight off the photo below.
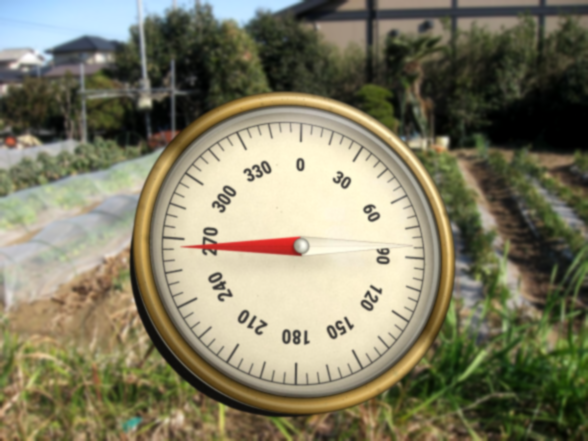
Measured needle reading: 265 °
